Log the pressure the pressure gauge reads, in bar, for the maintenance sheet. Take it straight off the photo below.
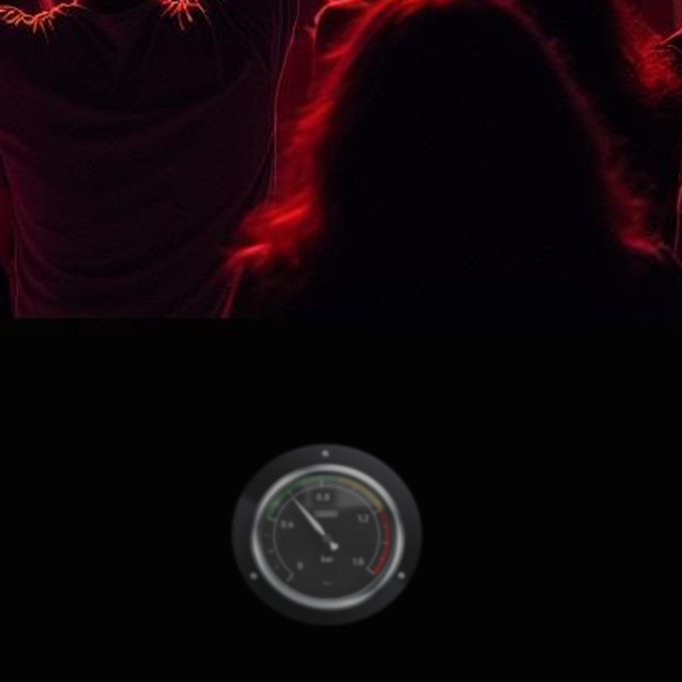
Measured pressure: 0.6 bar
